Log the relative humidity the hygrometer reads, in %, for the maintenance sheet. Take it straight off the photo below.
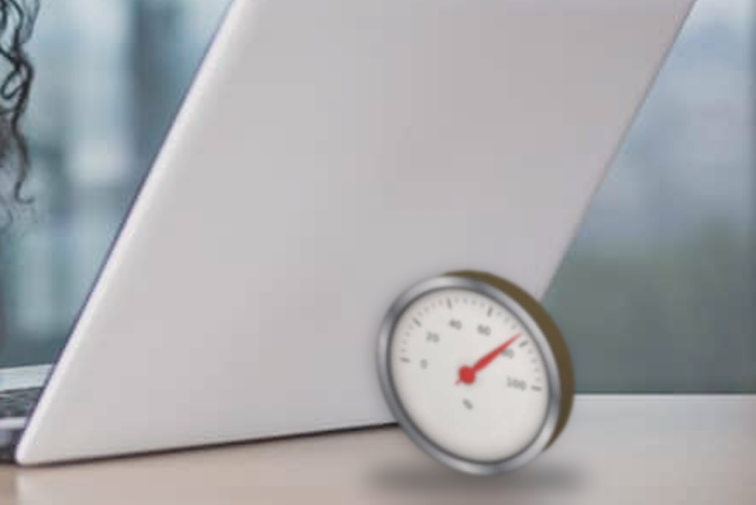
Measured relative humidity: 76 %
